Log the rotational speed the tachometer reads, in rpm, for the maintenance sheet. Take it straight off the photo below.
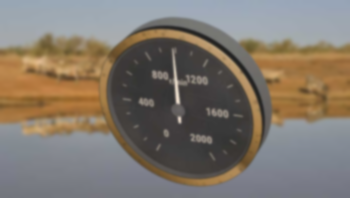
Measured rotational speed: 1000 rpm
